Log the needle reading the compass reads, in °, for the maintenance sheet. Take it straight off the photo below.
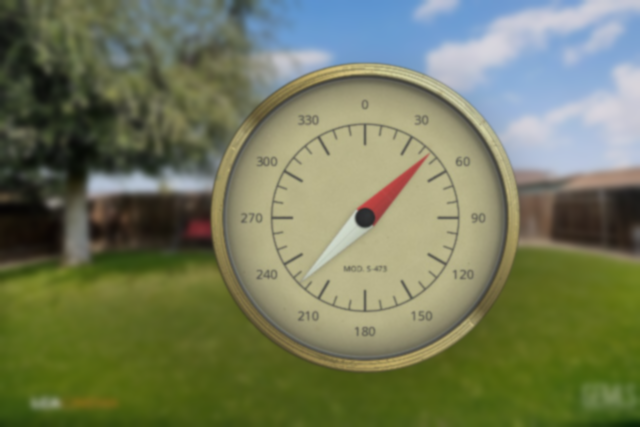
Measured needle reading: 45 °
